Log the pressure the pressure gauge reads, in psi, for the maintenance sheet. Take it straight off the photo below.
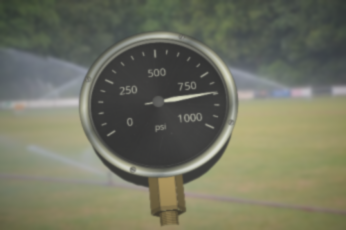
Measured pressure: 850 psi
